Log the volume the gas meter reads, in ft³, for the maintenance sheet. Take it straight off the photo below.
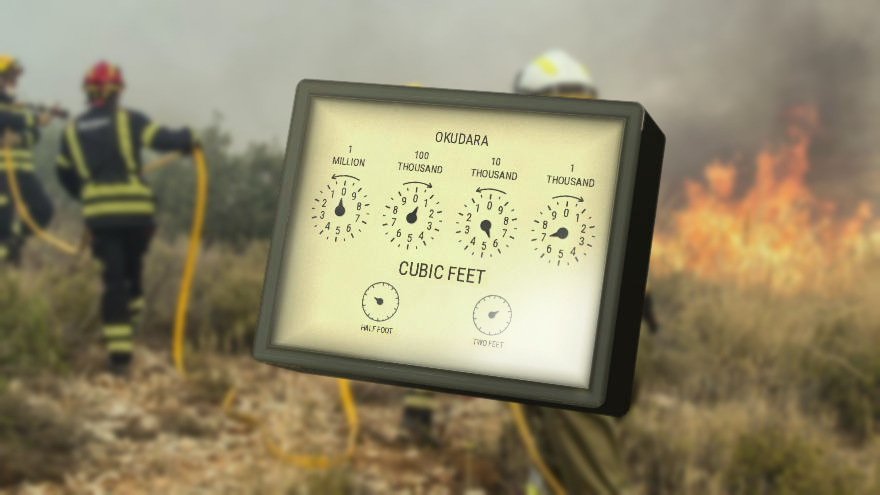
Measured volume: 5700 ft³
